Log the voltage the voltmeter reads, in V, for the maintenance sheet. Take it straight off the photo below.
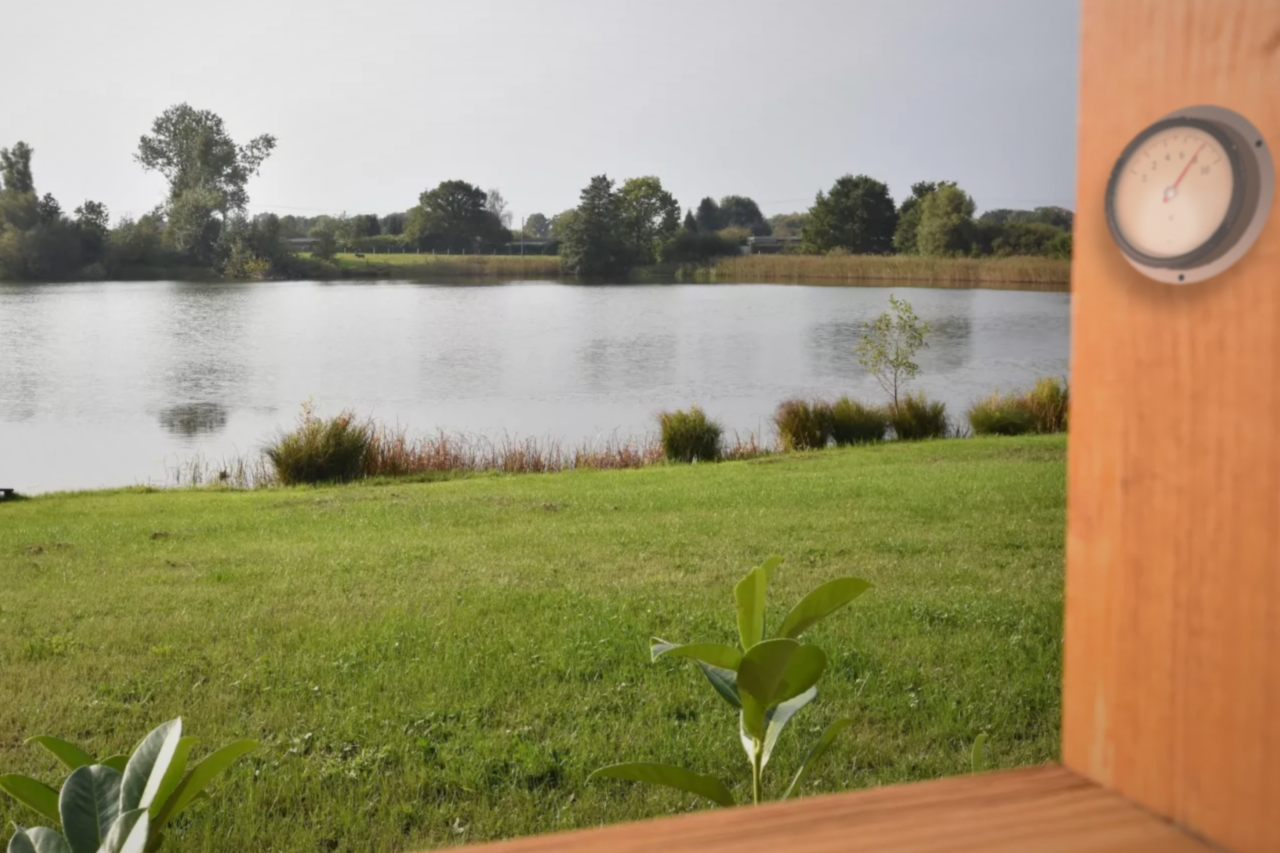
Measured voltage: 8 V
